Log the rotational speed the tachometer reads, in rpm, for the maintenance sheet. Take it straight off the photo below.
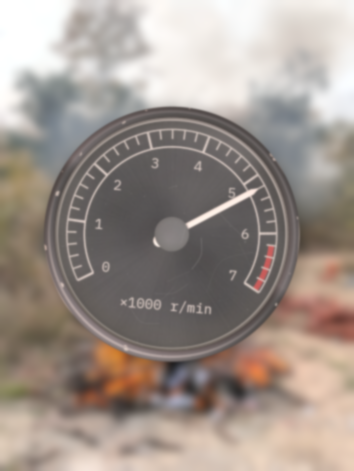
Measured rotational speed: 5200 rpm
